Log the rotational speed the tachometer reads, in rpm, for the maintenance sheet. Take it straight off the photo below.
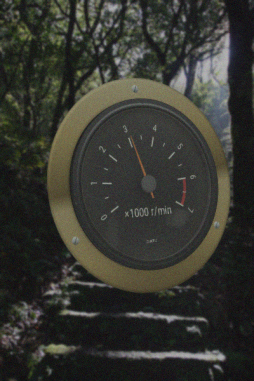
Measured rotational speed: 3000 rpm
